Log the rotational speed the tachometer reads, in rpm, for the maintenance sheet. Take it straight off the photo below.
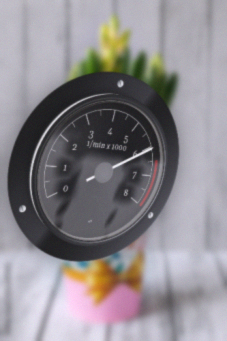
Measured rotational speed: 6000 rpm
